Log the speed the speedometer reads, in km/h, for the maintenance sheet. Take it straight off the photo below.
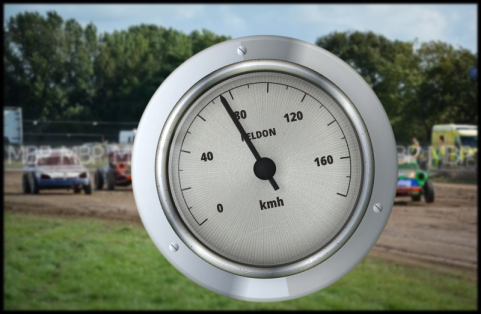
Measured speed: 75 km/h
